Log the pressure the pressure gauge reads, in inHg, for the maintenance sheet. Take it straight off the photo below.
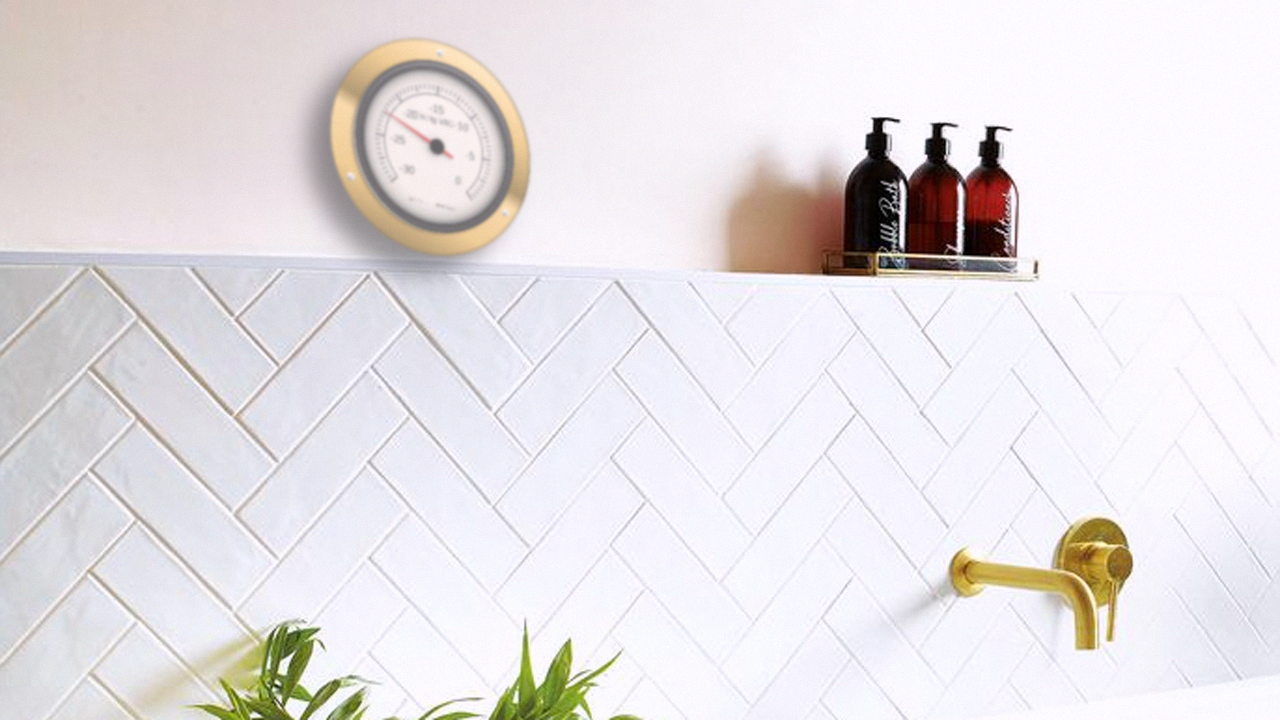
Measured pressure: -22.5 inHg
